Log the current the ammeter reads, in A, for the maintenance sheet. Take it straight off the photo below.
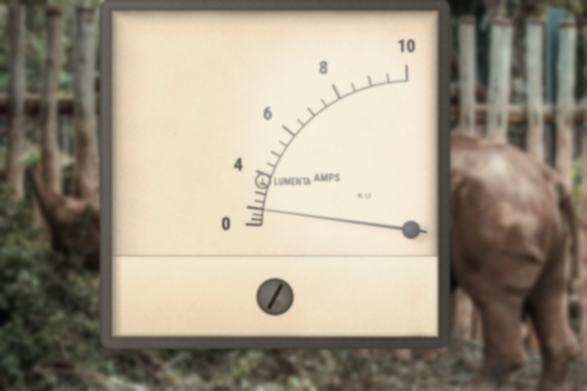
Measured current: 2 A
